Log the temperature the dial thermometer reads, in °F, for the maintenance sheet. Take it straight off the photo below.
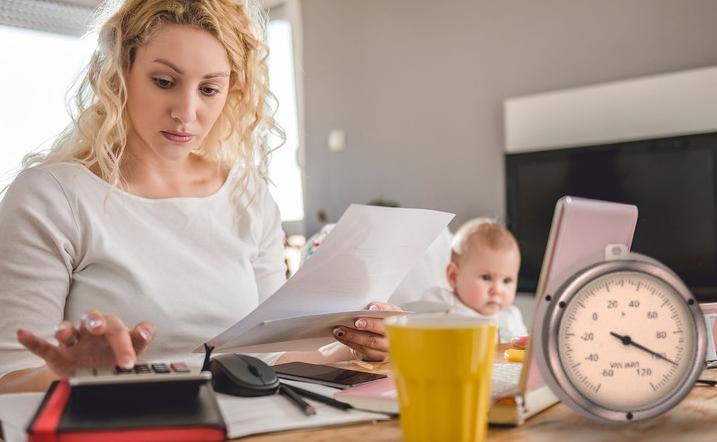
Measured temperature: 100 °F
